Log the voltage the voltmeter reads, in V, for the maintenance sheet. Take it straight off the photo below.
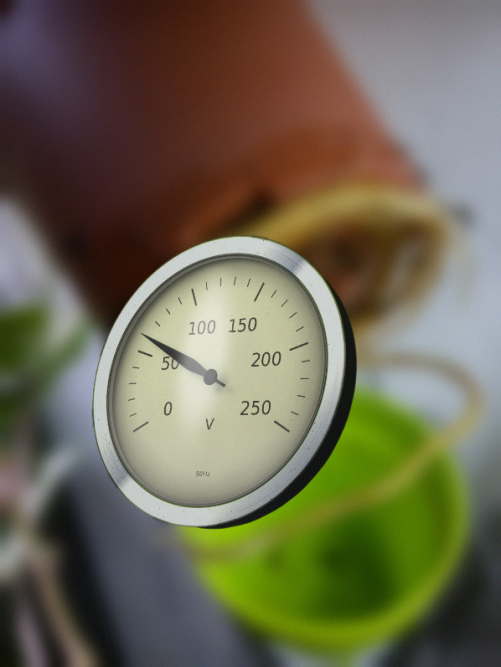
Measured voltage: 60 V
